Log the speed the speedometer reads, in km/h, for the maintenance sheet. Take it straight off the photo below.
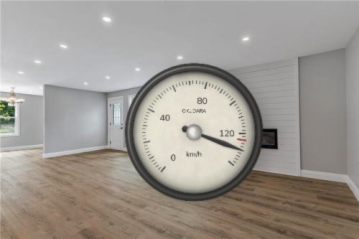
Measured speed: 130 km/h
